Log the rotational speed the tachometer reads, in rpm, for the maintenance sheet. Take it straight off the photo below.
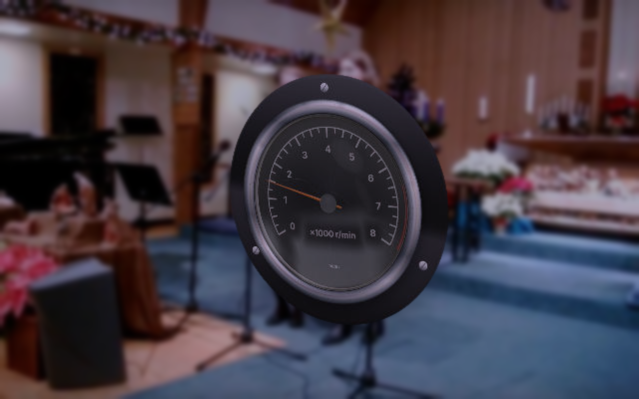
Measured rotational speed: 1500 rpm
